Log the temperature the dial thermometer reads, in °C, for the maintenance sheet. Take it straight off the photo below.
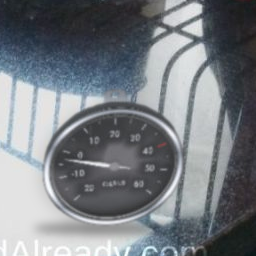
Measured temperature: -2.5 °C
